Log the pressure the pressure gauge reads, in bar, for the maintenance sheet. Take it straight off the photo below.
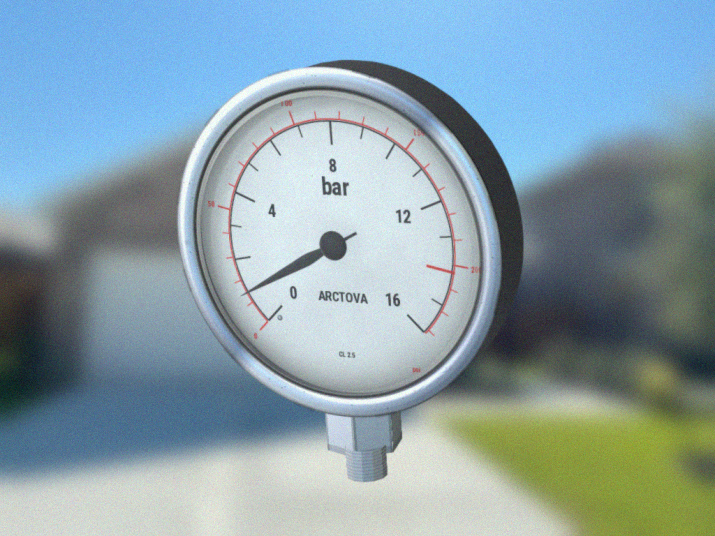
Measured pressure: 1 bar
